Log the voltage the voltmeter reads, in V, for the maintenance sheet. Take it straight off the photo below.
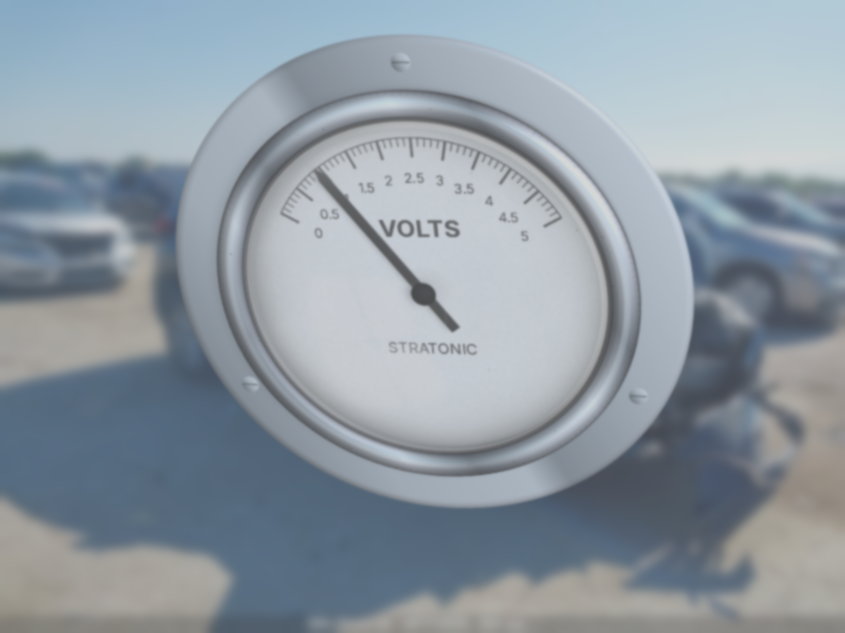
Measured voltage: 1 V
